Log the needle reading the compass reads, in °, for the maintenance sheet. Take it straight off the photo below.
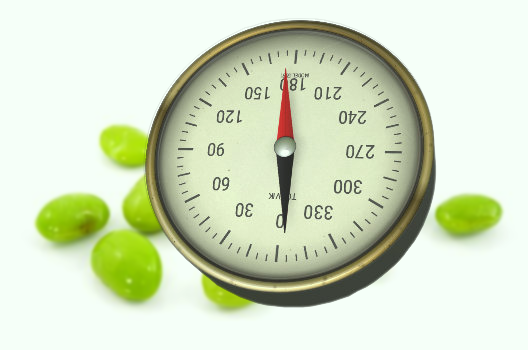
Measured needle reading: 175 °
